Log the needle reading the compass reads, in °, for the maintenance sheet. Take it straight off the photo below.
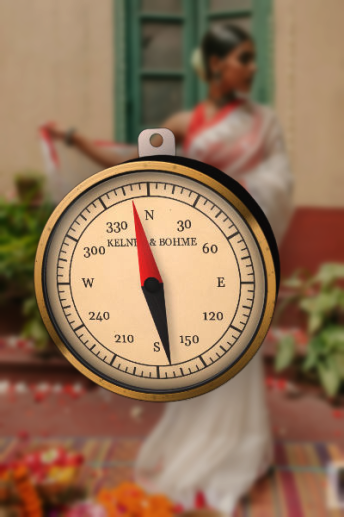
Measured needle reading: 350 °
